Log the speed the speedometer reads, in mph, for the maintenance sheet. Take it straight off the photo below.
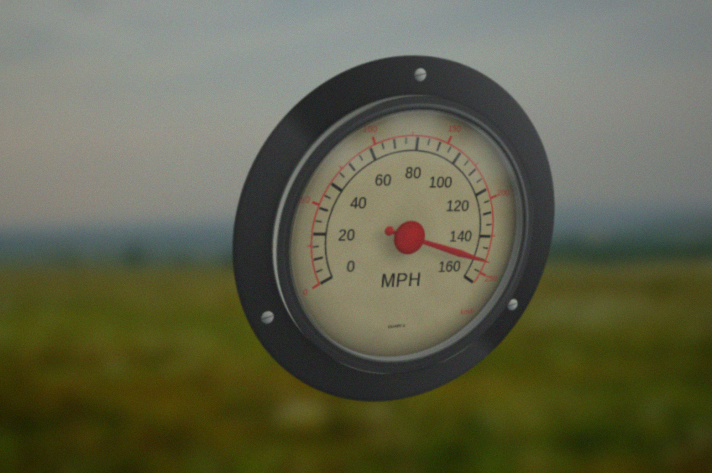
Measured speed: 150 mph
